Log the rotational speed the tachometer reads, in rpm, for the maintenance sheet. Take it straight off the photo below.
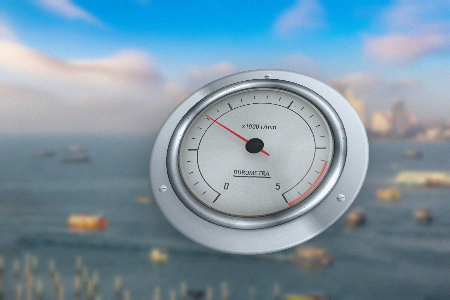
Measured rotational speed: 1600 rpm
